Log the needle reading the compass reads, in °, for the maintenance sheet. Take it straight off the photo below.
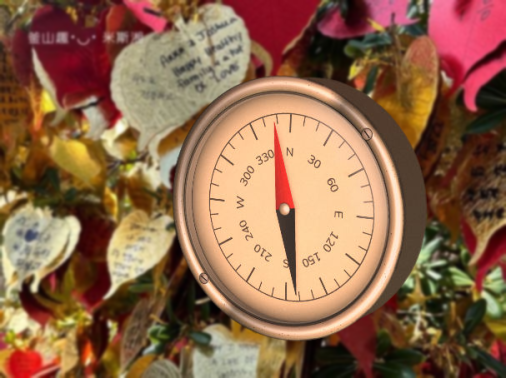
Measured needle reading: 350 °
